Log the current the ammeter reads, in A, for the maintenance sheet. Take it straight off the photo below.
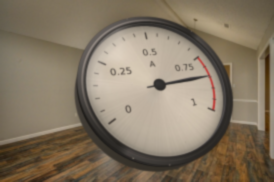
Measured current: 0.85 A
